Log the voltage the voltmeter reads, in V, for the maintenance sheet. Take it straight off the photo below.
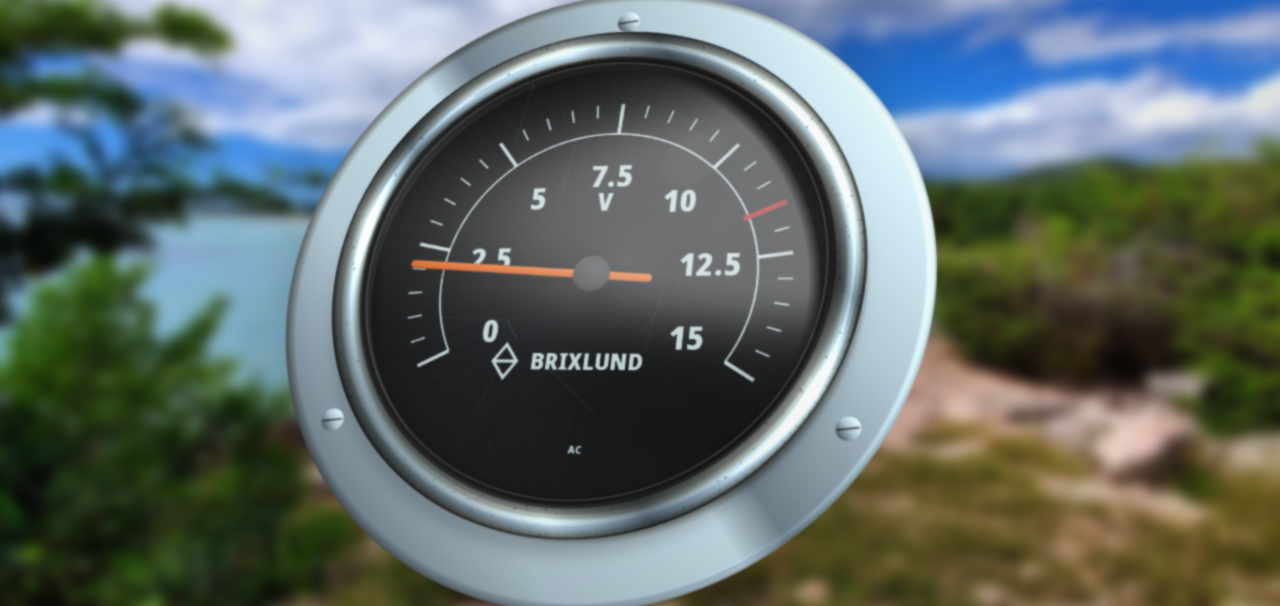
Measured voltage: 2 V
